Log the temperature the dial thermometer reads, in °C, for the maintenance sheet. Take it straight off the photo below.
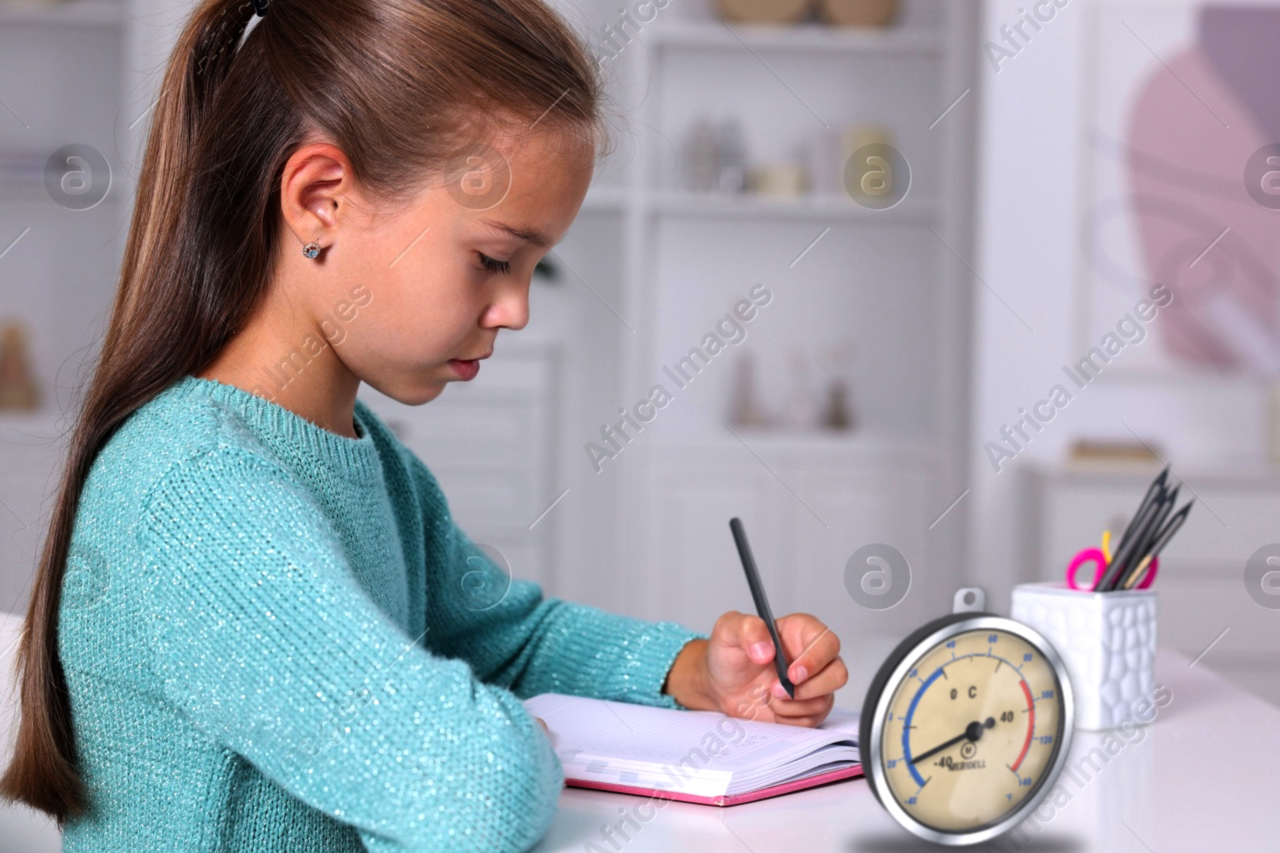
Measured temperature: -30 °C
